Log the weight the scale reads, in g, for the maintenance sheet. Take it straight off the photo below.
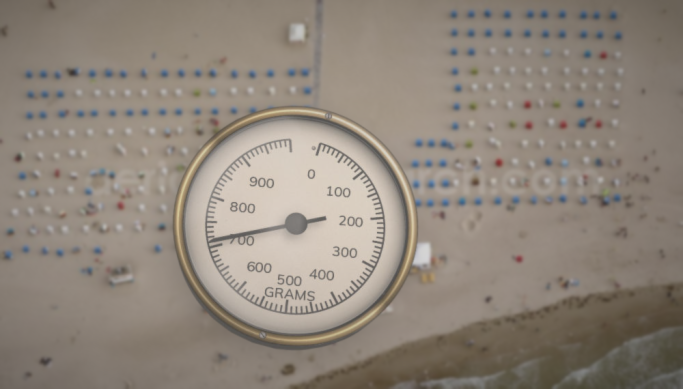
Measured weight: 710 g
